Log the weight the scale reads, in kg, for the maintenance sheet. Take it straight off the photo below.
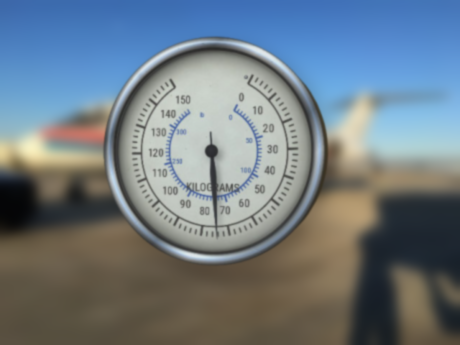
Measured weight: 74 kg
